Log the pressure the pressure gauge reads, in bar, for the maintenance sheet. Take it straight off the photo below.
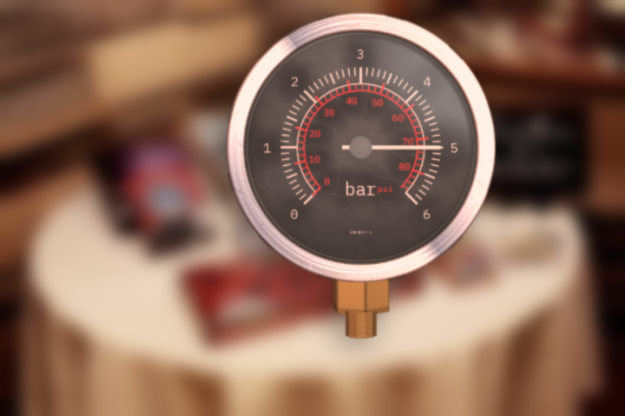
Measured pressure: 5 bar
